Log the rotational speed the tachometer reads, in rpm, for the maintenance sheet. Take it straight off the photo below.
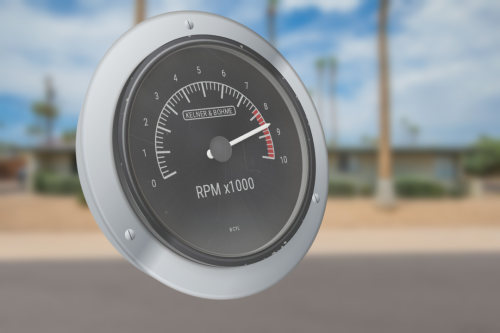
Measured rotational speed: 8600 rpm
